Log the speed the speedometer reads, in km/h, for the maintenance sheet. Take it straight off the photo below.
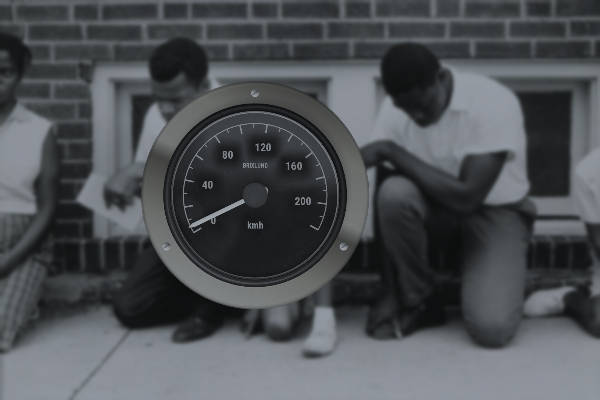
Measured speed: 5 km/h
